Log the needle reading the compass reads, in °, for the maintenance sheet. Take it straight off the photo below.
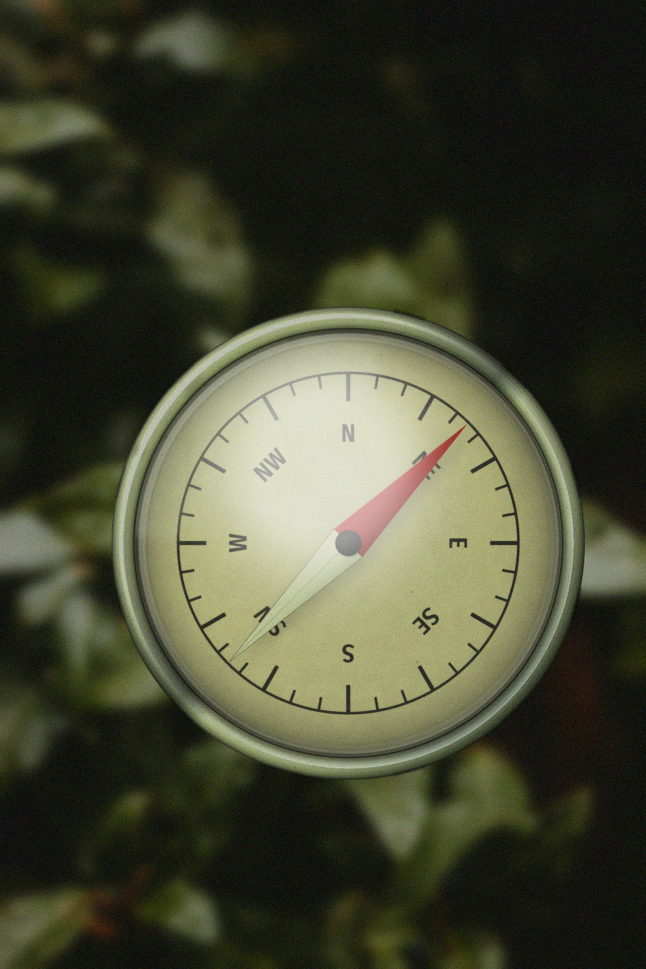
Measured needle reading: 45 °
